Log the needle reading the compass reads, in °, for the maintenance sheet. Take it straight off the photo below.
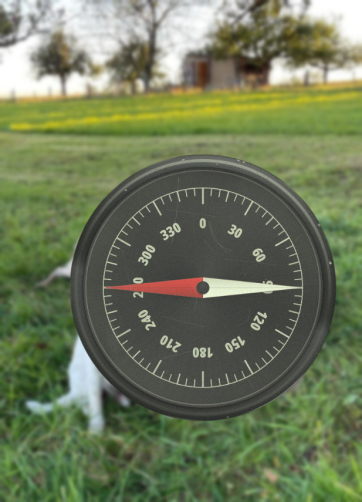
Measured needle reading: 270 °
